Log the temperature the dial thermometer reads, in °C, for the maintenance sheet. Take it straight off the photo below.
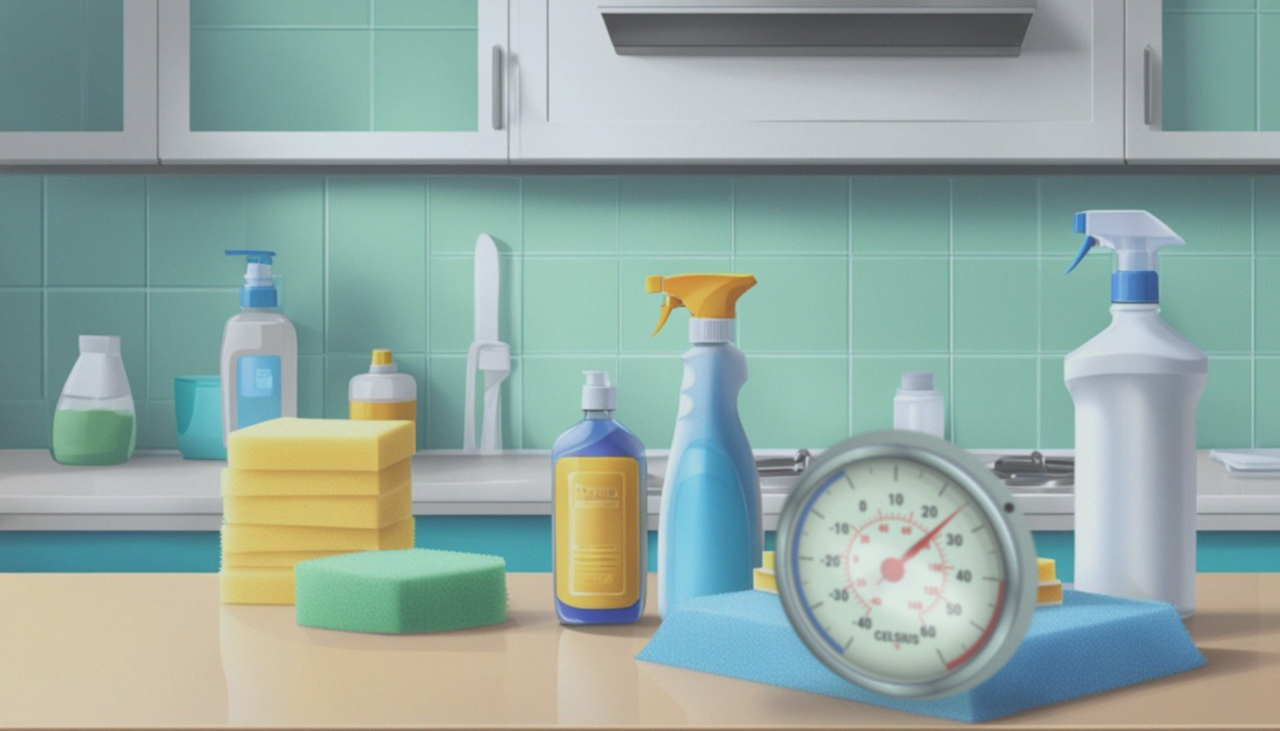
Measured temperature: 25 °C
